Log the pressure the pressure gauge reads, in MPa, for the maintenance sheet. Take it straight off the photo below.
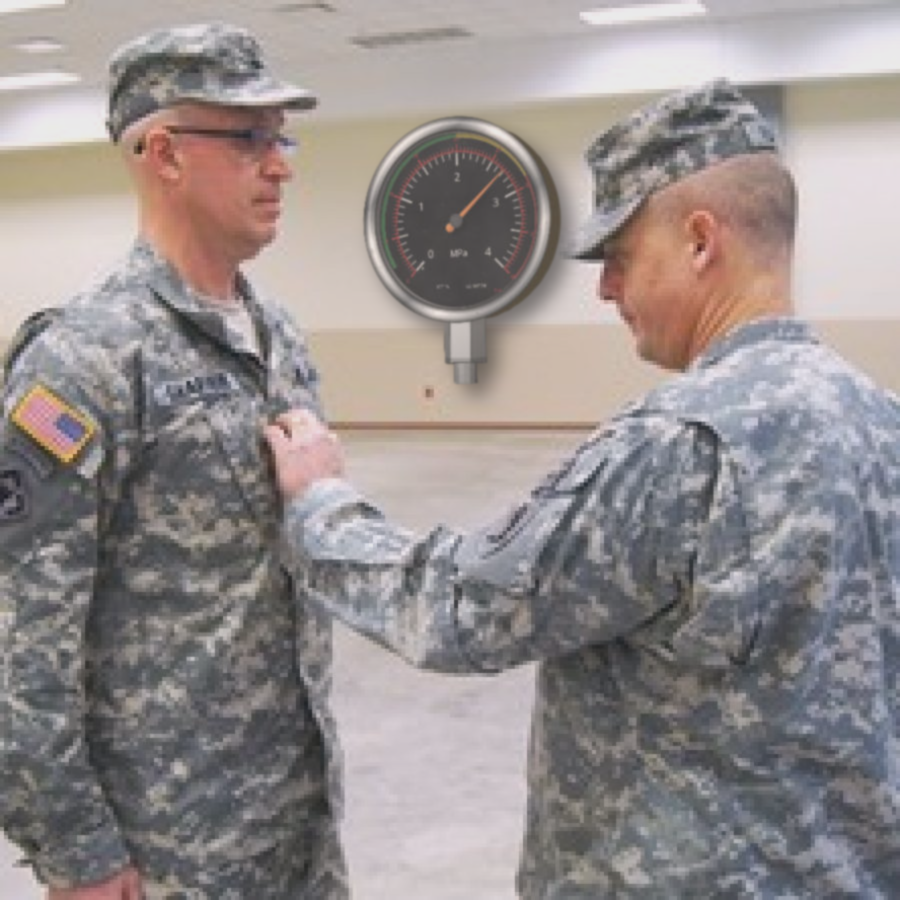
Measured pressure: 2.7 MPa
